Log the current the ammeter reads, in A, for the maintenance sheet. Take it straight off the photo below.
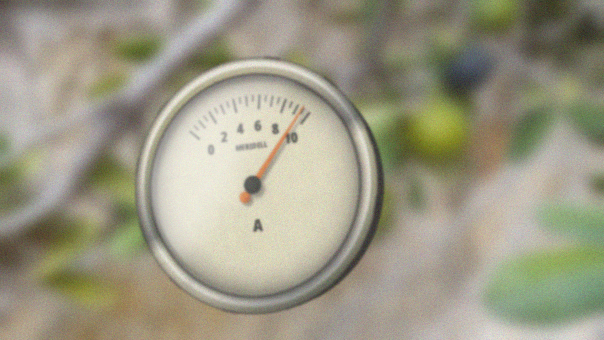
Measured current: 9.5 A
